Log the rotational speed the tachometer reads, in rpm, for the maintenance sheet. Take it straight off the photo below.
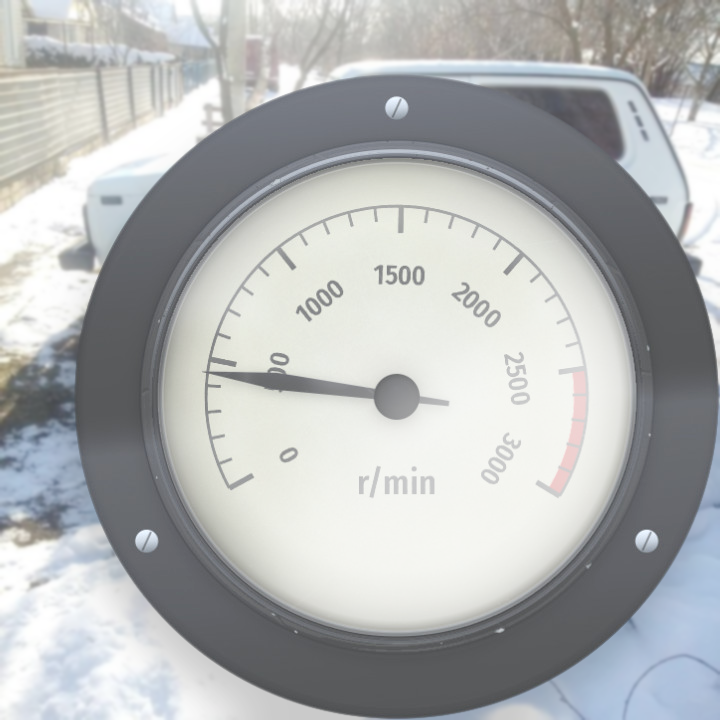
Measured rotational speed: 450 rpm
